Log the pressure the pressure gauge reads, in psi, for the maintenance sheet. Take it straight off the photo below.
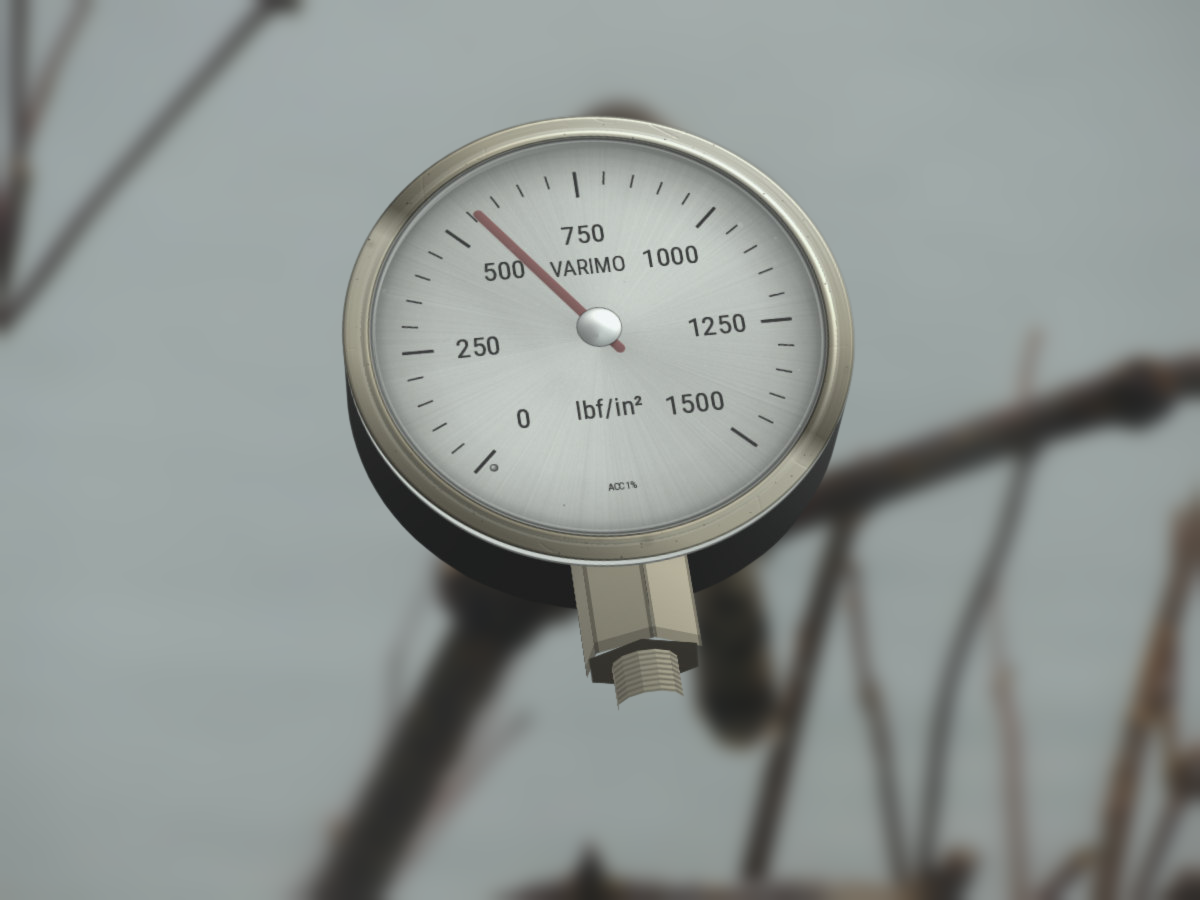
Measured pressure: 550 psi
